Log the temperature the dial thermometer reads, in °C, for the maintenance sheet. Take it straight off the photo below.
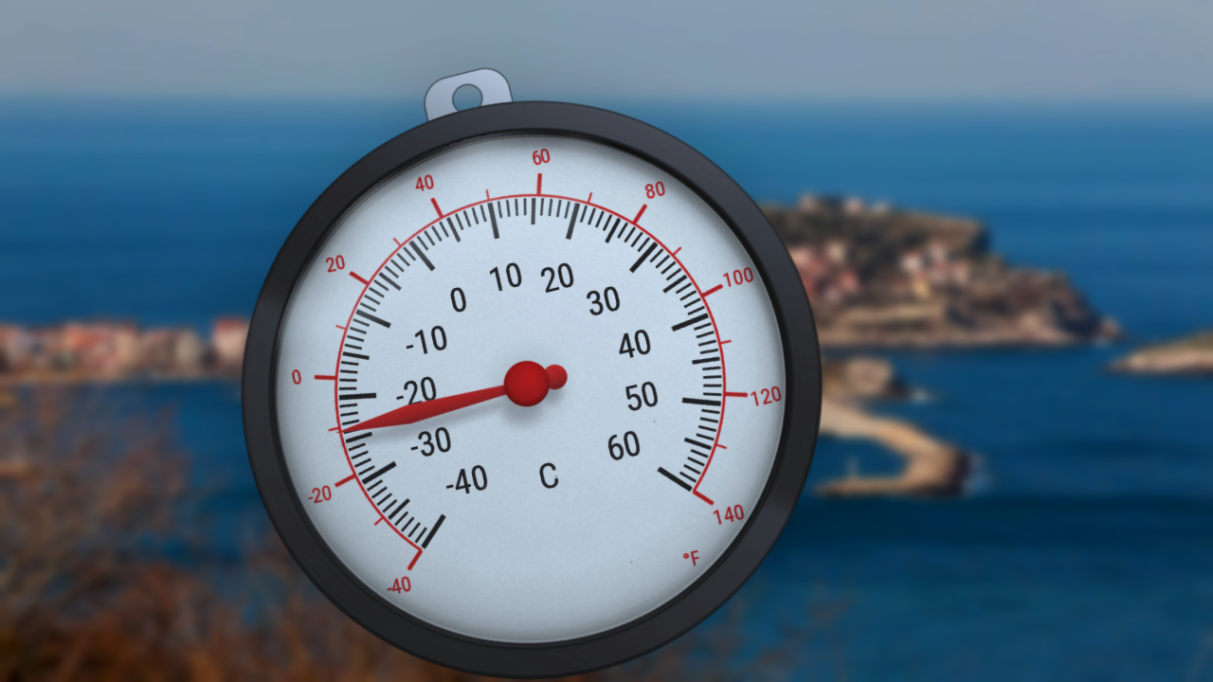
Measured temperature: -24 °C
